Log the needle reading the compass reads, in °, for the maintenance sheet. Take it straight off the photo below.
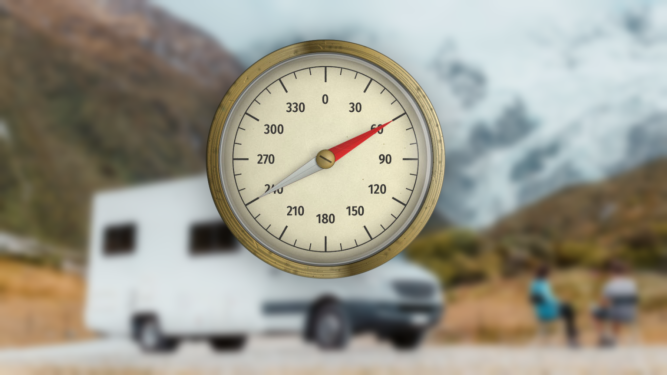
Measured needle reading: 60 °
